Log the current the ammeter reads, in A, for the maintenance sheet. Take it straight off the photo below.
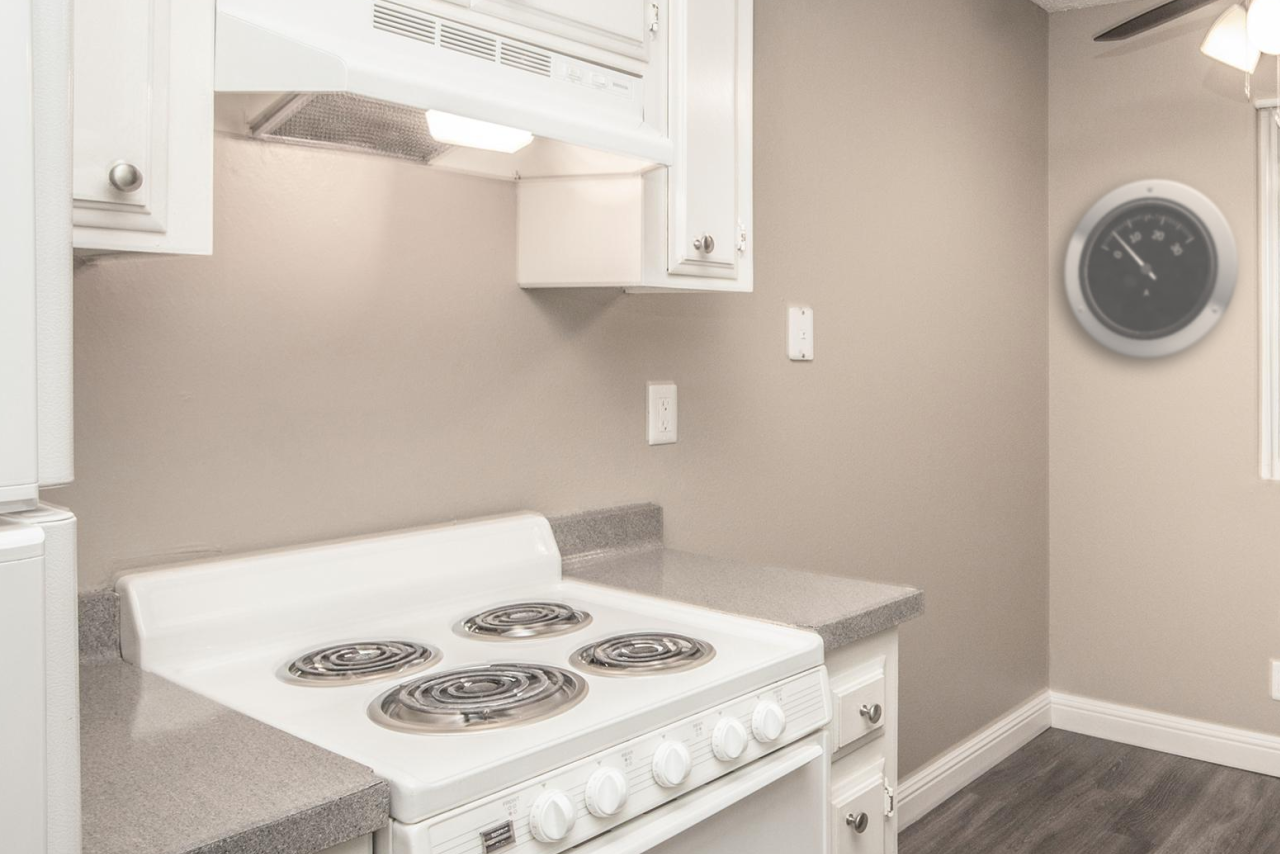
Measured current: 5 A
